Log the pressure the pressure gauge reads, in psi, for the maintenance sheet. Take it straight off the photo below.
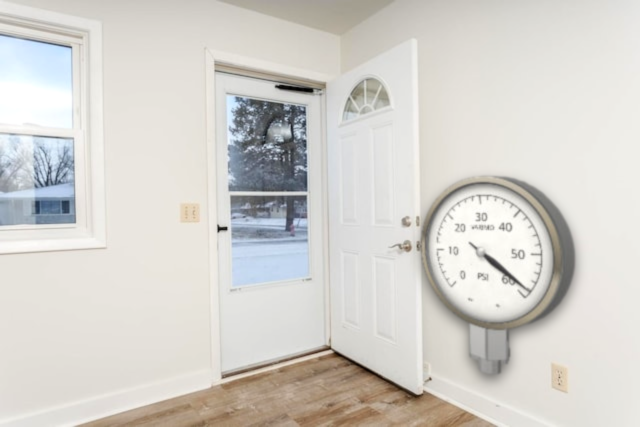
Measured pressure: 58 psi
